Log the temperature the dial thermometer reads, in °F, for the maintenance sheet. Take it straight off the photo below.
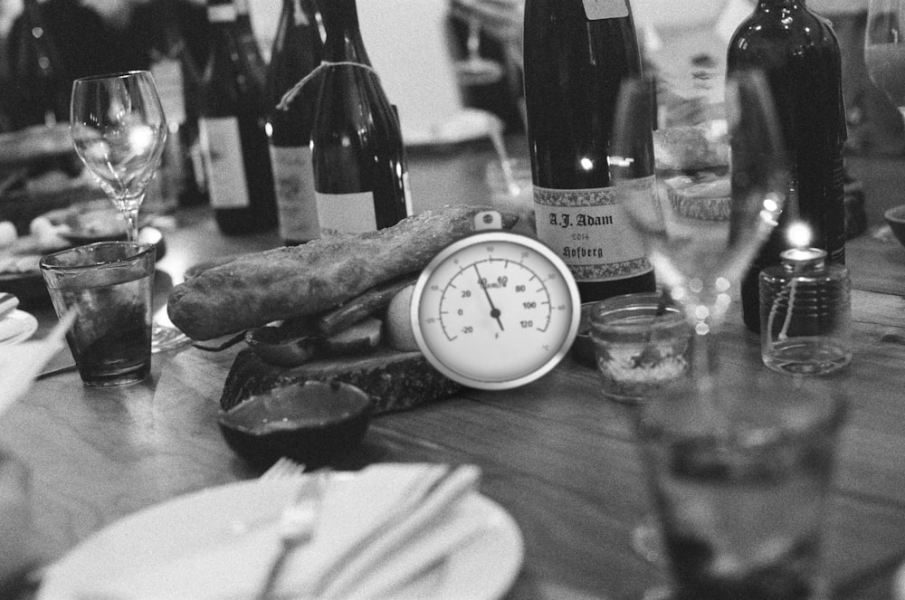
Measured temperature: 40 °F
